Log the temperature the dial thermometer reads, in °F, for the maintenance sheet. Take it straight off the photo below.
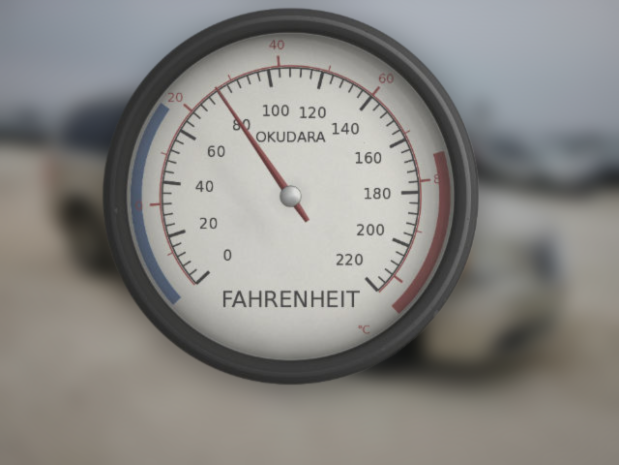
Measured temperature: 80 °F
